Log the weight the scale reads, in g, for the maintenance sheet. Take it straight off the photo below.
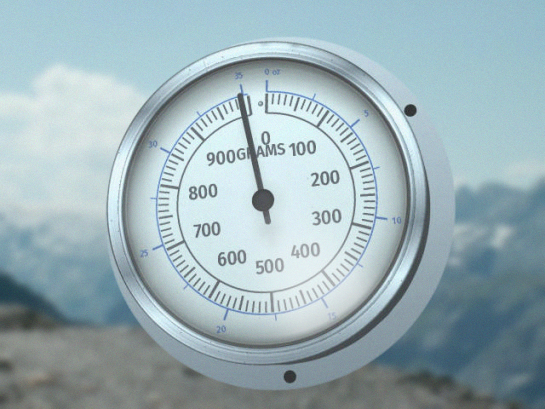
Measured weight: 990 g
